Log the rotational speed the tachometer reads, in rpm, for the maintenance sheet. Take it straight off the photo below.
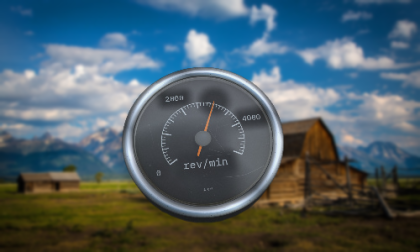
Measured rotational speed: 3000 rpm
